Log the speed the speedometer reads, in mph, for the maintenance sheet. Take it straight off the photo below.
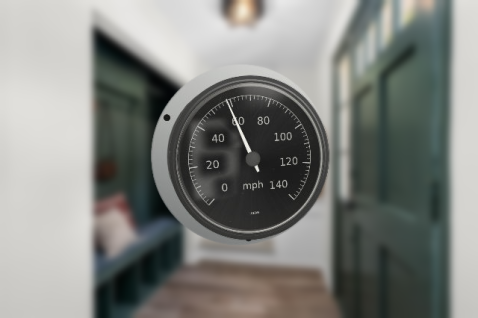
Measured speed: 58 mph
